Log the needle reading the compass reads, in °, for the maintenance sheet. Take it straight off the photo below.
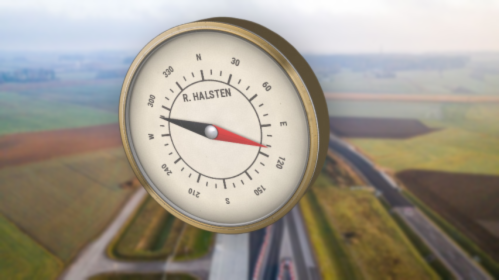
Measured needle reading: 110 °
